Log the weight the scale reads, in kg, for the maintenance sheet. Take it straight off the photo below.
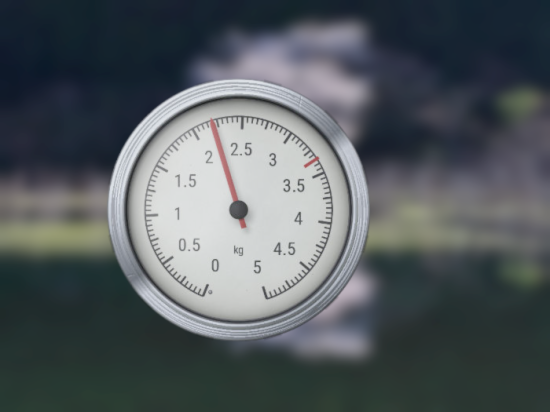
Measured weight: 2.2 kg
